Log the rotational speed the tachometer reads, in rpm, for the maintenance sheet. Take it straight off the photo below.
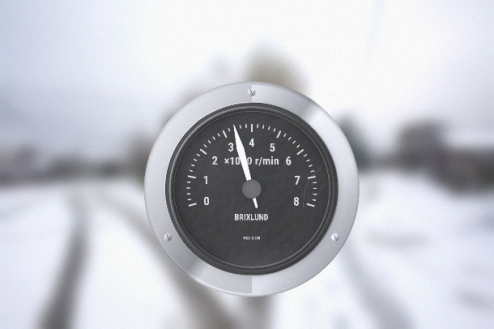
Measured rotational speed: 3400 rpm
